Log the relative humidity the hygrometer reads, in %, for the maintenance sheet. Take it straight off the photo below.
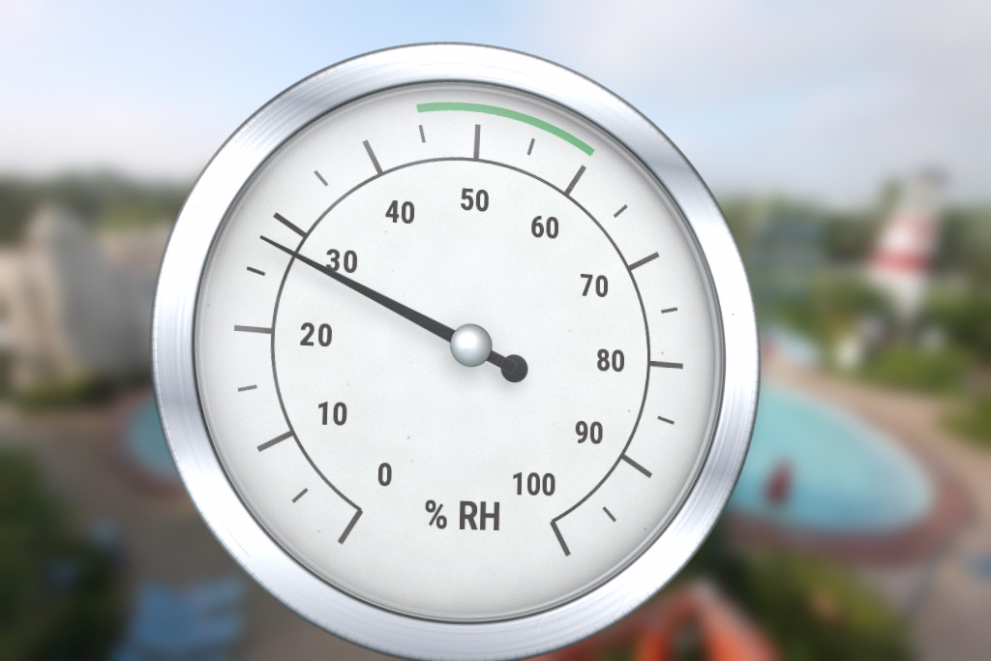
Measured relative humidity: 27.5 %
